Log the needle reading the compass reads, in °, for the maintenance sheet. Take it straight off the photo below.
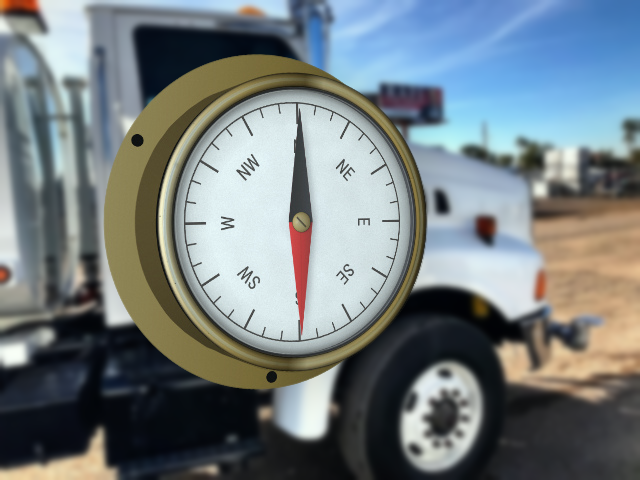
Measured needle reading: 180 °
